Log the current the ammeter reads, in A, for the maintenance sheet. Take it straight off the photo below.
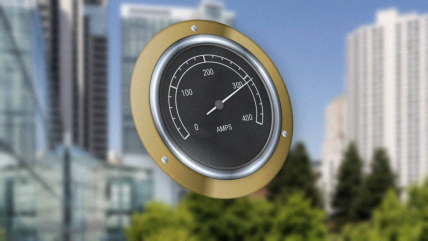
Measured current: 310 A
